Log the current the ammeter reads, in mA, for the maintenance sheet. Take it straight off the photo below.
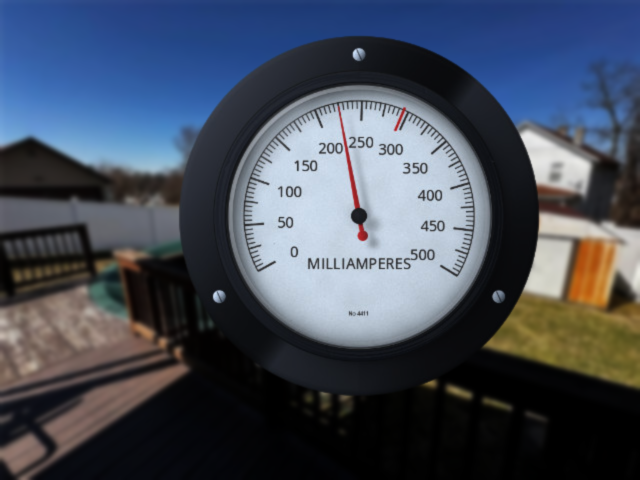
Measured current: 225 mA
